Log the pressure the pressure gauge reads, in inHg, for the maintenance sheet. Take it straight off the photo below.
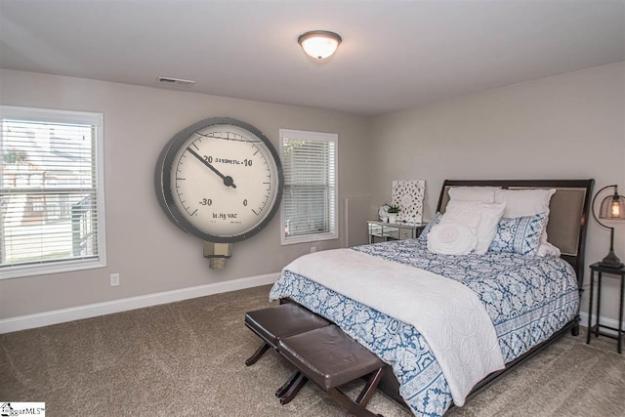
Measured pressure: -21 inHg
